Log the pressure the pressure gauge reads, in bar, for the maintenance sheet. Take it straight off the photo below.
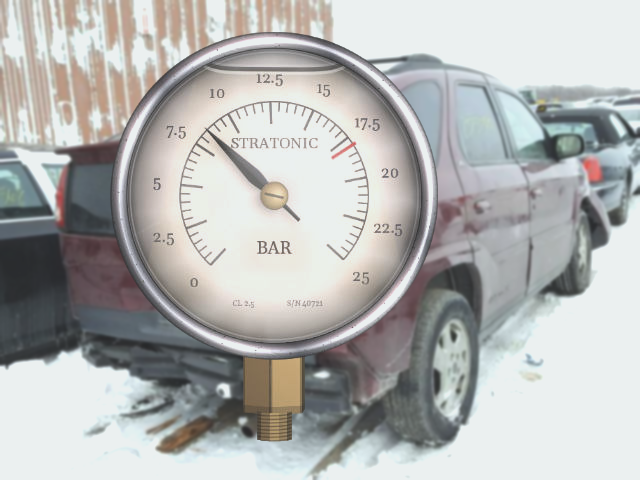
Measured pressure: 8.5 bar
